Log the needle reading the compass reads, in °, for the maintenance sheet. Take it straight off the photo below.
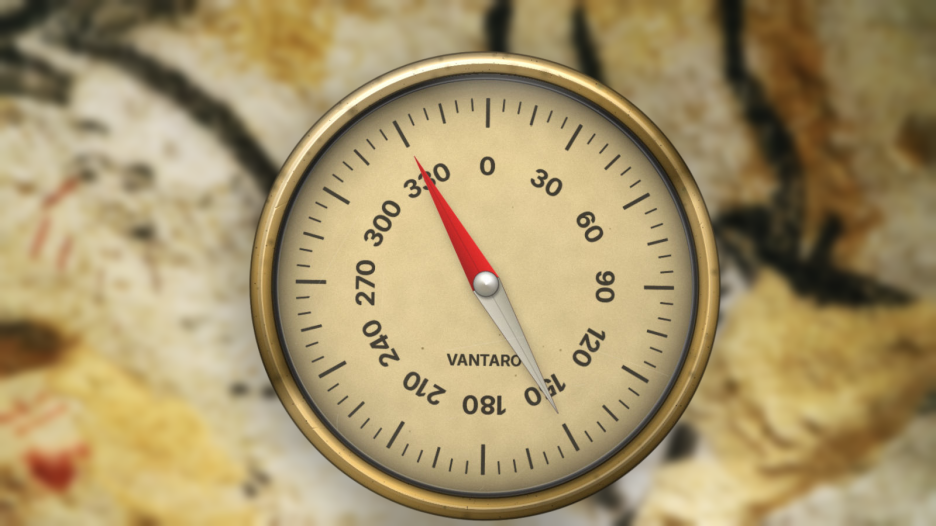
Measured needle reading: 330 °
